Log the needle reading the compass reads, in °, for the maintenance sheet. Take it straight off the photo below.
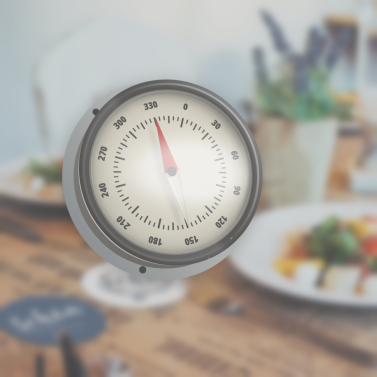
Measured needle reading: 330 °
